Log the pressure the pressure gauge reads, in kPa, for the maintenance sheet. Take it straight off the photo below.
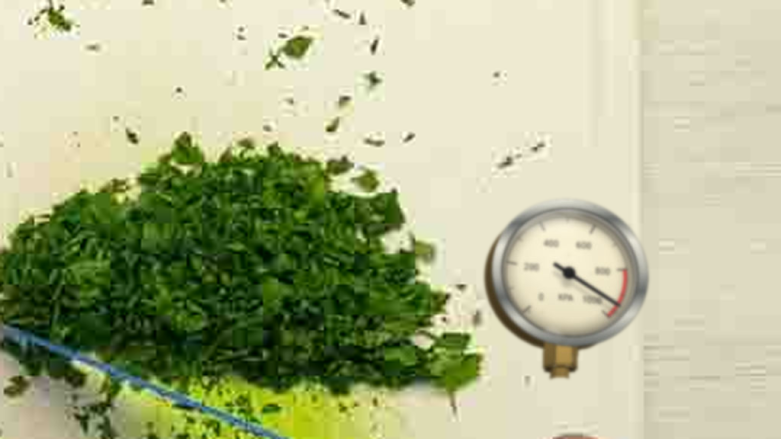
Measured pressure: 950 kPa
